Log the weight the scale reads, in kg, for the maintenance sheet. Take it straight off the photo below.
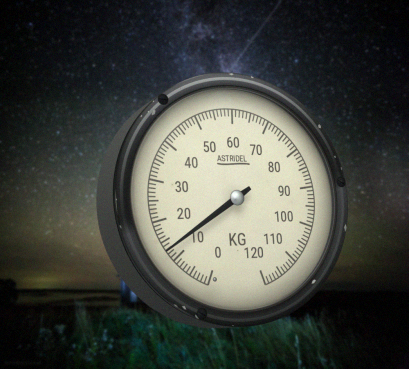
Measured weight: 13 kg
